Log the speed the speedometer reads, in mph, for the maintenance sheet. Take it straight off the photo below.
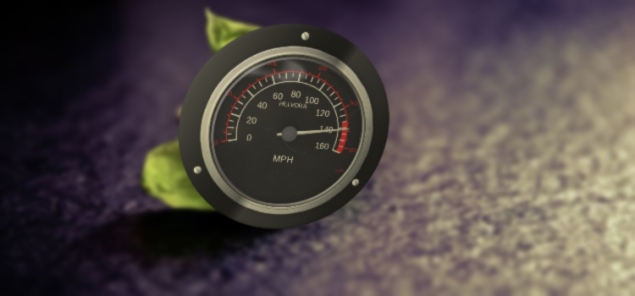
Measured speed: 140 mph
